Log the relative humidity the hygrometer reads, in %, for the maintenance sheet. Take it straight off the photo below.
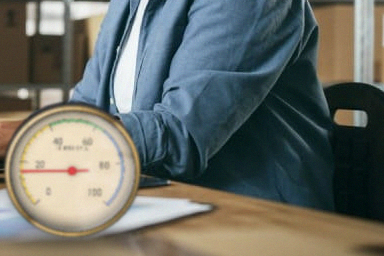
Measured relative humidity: 16 %
